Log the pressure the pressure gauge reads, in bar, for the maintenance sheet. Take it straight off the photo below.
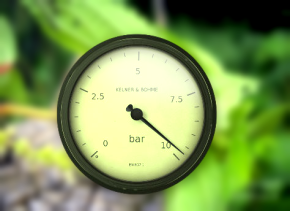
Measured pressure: 9.75 bar
